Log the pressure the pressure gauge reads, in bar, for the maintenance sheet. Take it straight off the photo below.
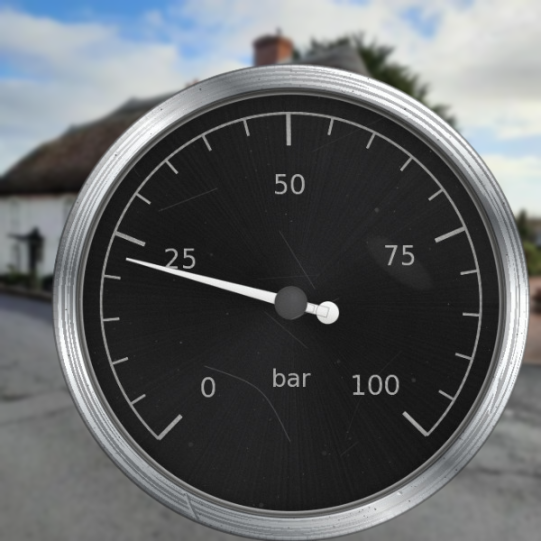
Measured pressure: 22.5 bar
